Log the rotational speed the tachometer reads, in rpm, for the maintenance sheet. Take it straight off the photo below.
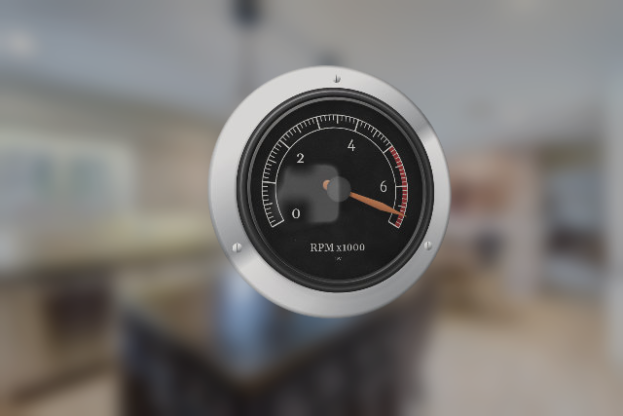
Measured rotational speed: 6700 rpm
